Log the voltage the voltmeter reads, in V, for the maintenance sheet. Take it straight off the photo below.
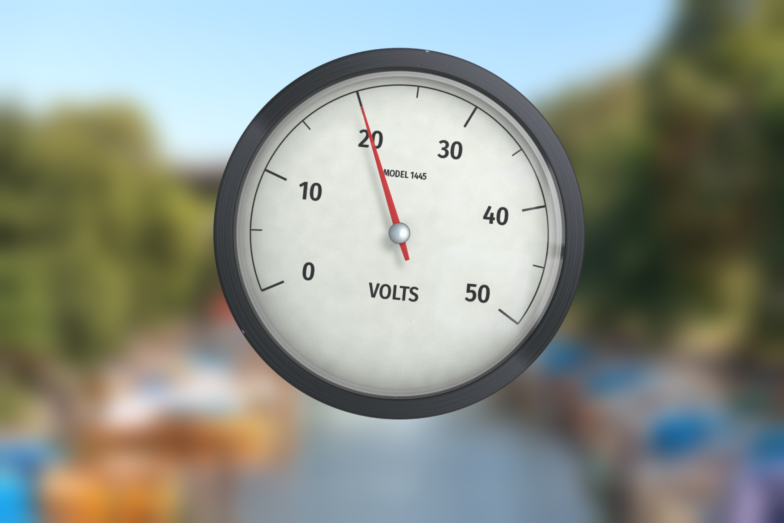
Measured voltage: 20 V
